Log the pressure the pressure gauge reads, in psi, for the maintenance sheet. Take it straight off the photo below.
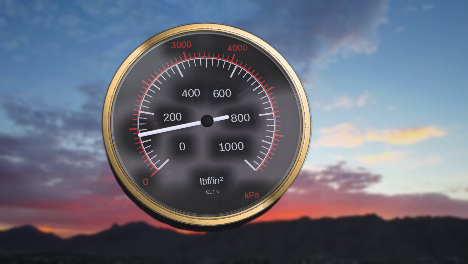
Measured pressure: 120 psi
